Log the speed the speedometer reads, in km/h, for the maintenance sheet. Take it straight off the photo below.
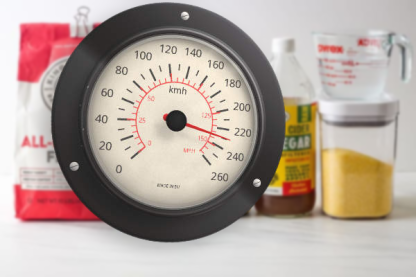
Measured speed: 230 km/h
